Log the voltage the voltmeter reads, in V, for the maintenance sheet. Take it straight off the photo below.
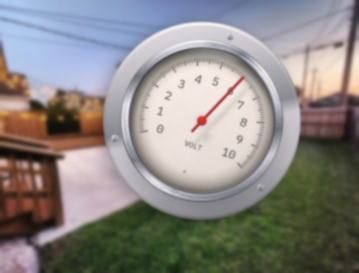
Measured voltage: 6 V
